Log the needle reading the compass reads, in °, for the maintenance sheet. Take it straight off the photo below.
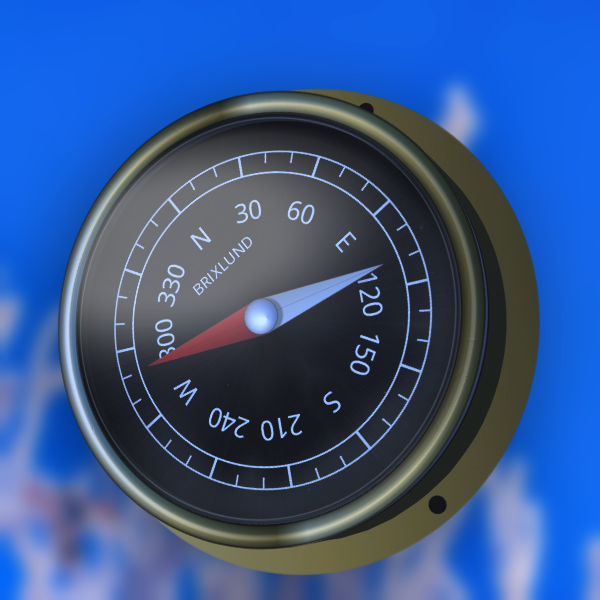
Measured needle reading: 290 °
